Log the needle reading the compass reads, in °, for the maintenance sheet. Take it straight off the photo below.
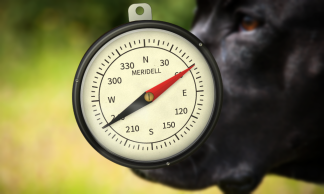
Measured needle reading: 60 °
